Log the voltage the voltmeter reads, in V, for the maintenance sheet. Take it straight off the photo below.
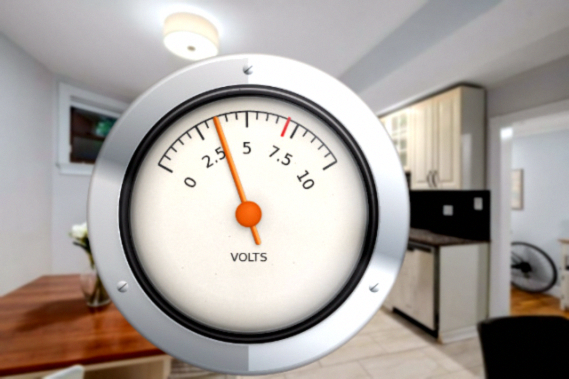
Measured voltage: 3.5 V
